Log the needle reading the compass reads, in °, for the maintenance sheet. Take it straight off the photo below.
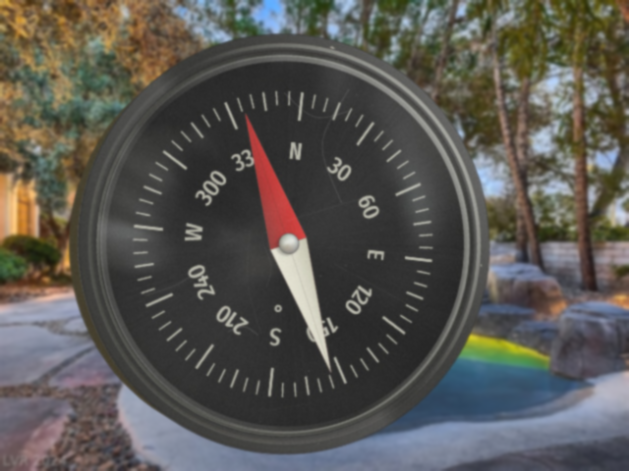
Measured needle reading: 335 °
